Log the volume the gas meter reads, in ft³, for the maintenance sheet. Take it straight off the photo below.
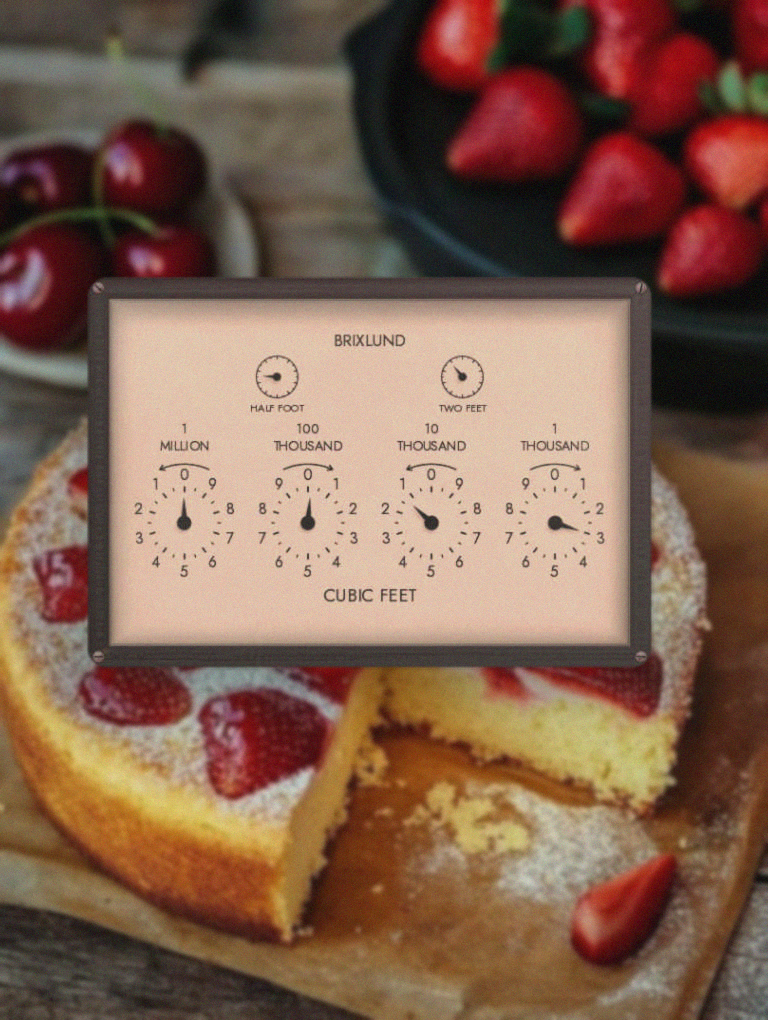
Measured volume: 1300 ft³
